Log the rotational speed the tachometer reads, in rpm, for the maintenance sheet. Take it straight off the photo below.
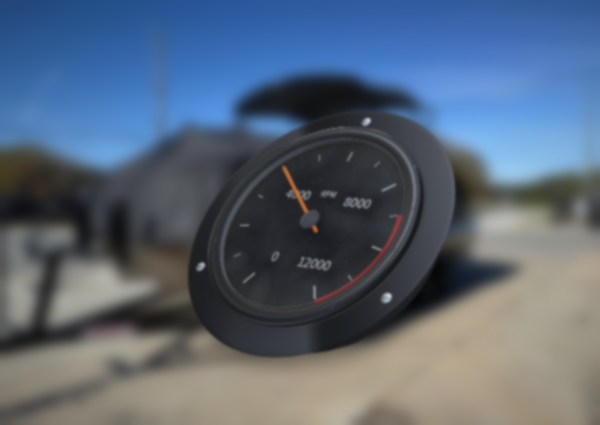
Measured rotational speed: 4000 rpm
